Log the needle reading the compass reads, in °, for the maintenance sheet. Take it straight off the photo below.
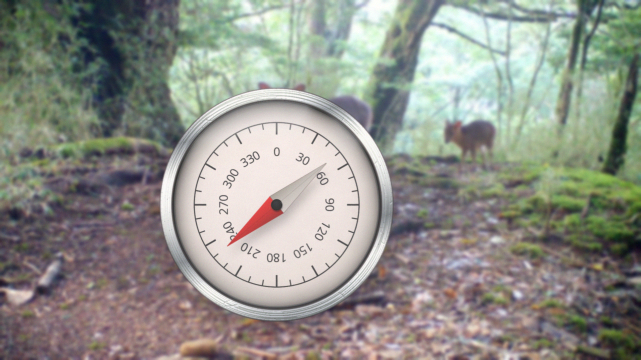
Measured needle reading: 230 °
